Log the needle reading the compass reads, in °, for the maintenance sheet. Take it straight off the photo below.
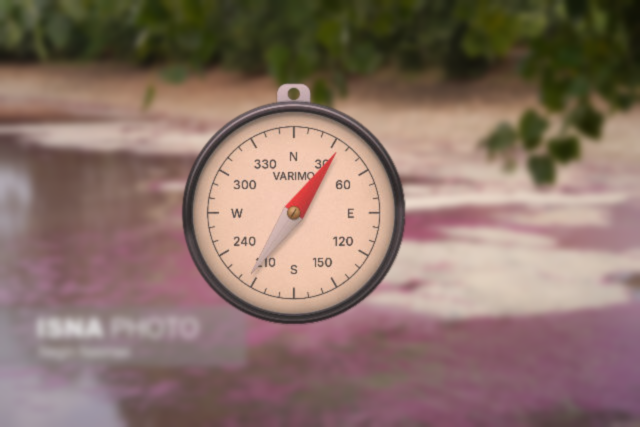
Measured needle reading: 35 °
